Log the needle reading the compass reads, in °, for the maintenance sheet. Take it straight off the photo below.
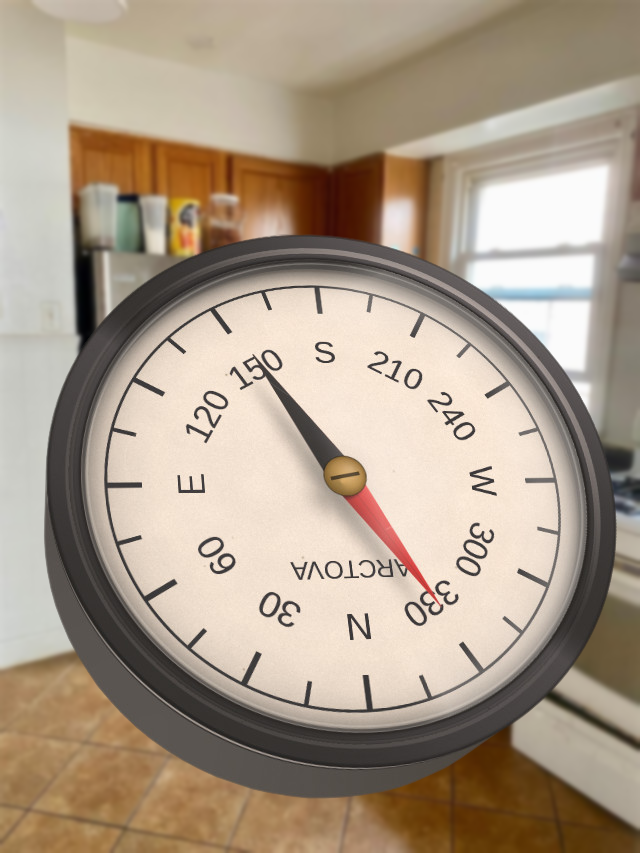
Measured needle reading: 330 °
